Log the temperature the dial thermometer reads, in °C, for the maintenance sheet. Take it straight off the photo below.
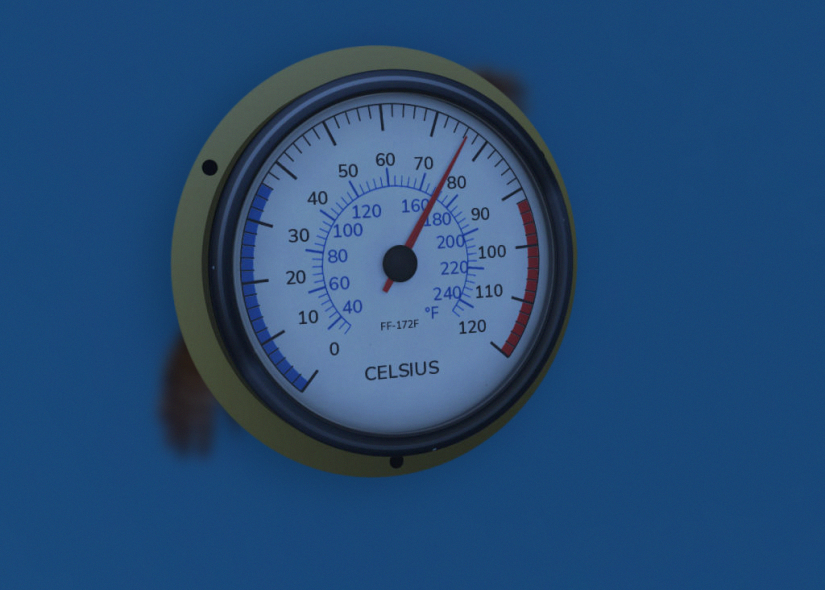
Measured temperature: 76 °C
